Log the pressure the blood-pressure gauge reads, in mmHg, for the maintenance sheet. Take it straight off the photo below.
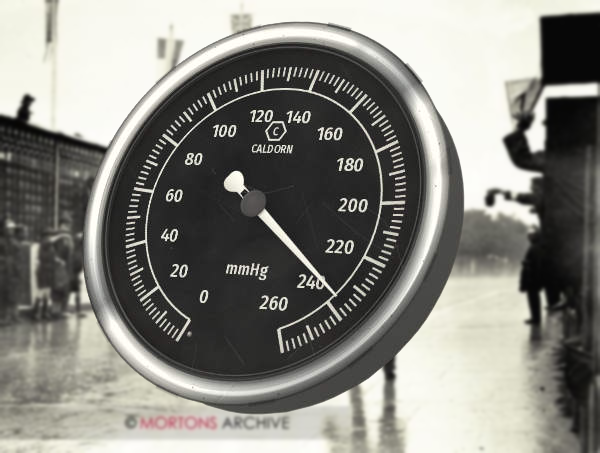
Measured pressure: 236 mmHg
